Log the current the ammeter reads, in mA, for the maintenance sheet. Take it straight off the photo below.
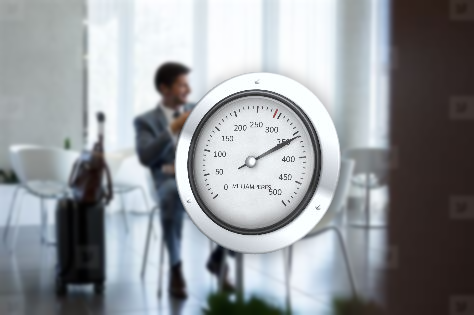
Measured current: 360 mA
